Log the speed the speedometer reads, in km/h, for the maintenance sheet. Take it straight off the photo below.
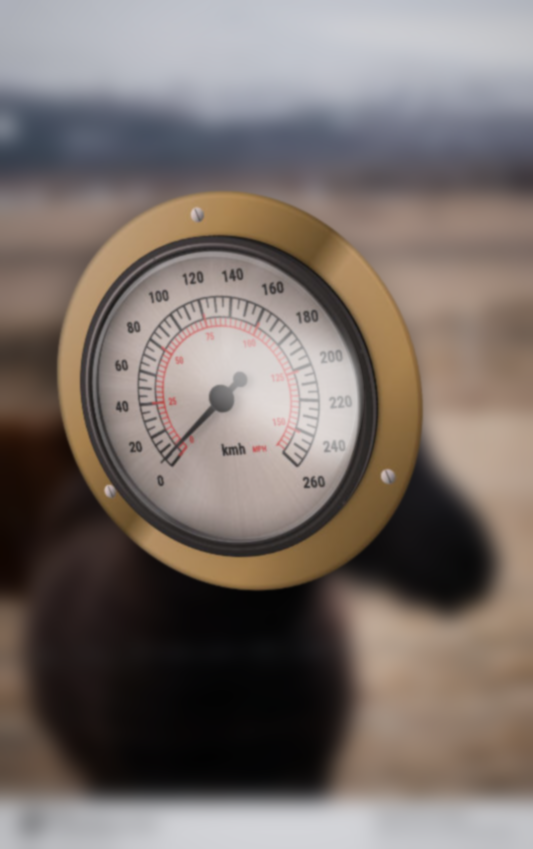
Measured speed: 5 km/h
